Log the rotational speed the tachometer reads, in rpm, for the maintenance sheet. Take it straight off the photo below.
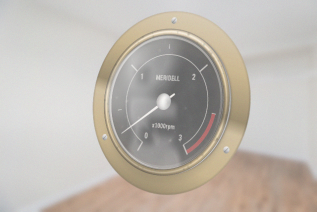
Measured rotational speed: 250 rpm
